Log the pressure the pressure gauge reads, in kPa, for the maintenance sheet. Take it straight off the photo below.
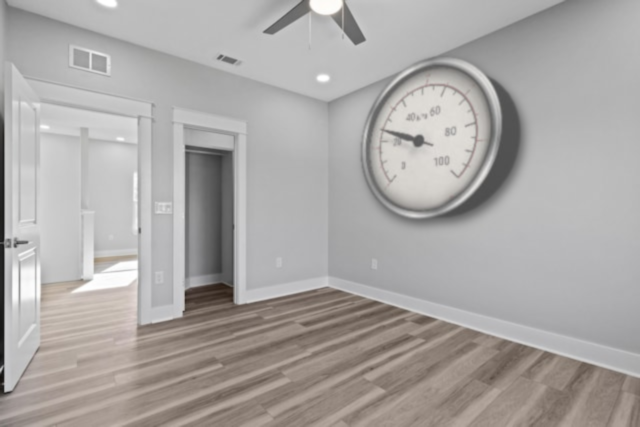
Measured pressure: 25 kPa
